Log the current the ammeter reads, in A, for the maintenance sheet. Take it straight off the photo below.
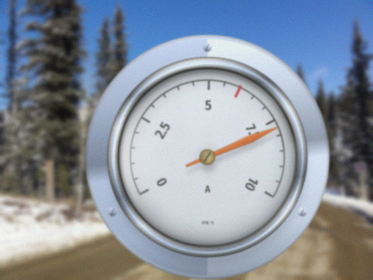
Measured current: 7.75 A
